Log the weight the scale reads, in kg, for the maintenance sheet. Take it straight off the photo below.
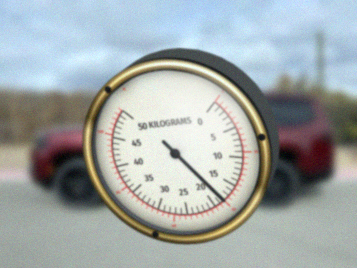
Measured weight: 18 kg
